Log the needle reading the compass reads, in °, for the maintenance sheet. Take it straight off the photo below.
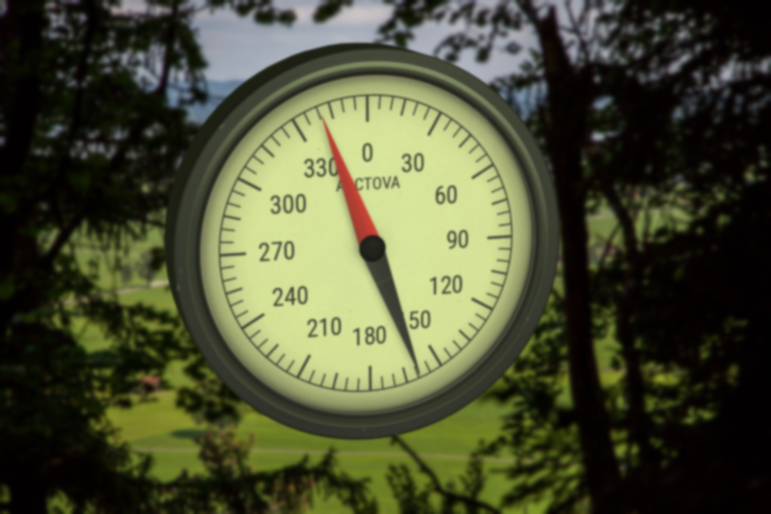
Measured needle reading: 340 °
